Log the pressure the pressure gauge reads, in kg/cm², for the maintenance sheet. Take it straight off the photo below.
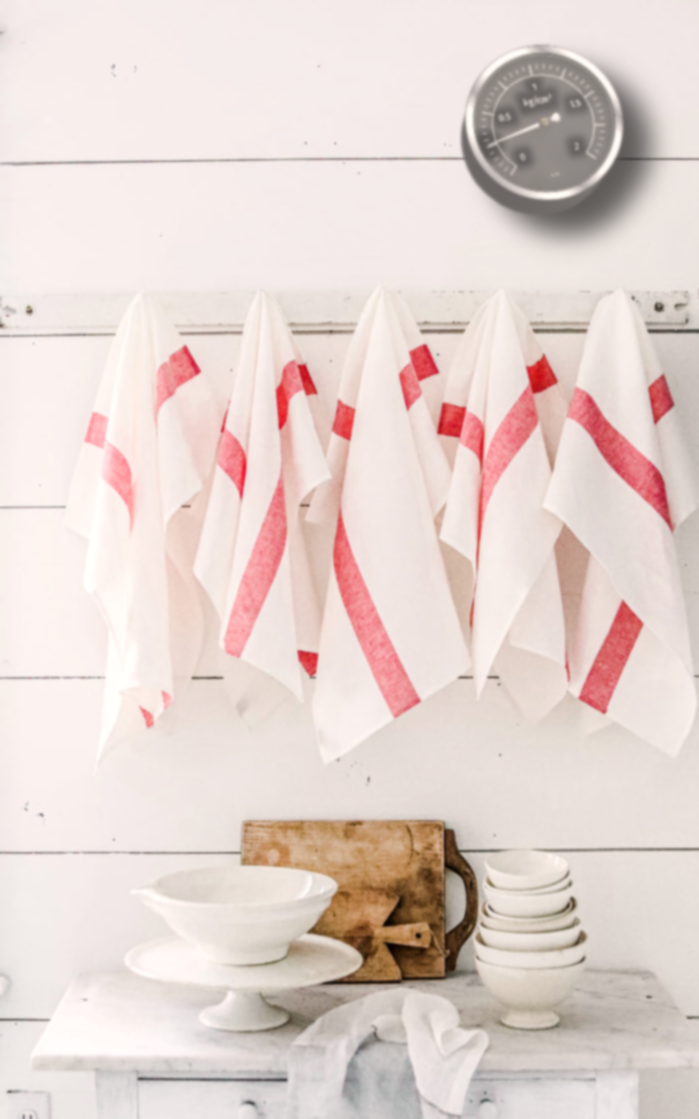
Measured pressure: 0.25 kg/cm²
